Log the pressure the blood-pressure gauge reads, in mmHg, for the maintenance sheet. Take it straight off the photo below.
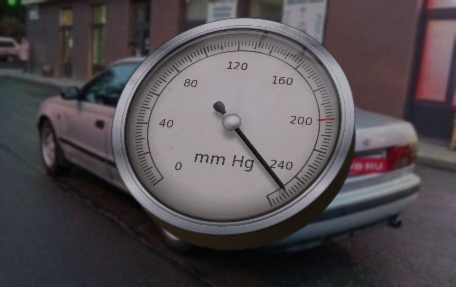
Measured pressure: 250 mmHg
